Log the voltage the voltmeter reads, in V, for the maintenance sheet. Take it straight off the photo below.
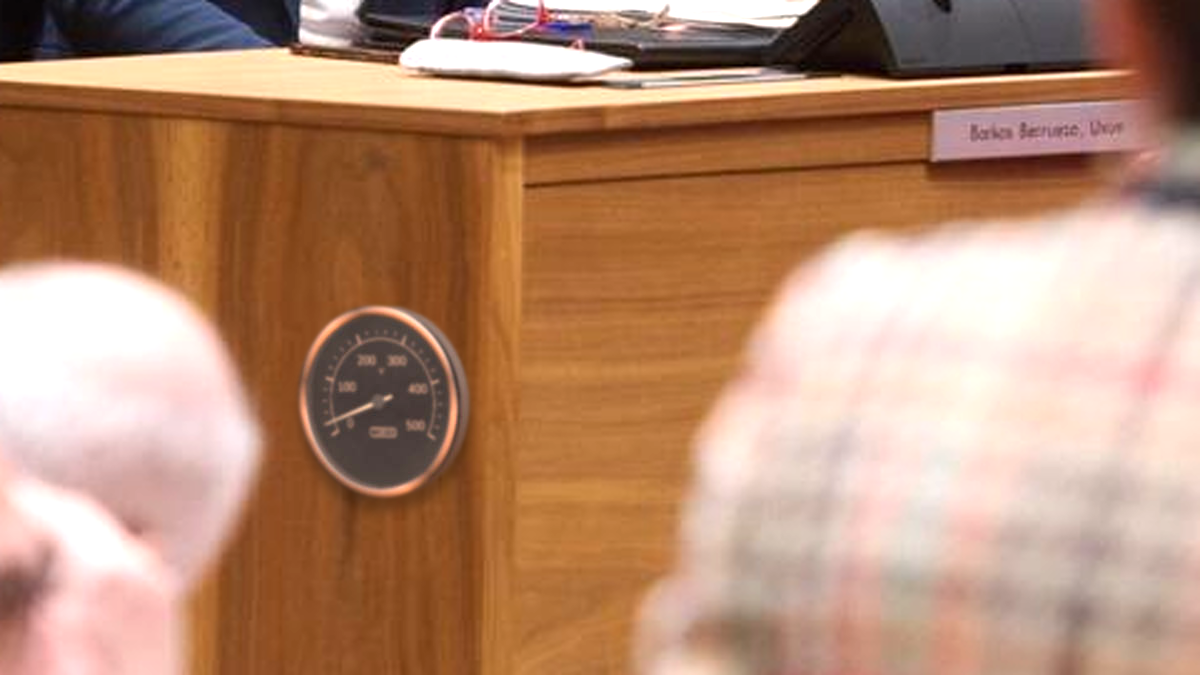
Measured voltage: 20 V
